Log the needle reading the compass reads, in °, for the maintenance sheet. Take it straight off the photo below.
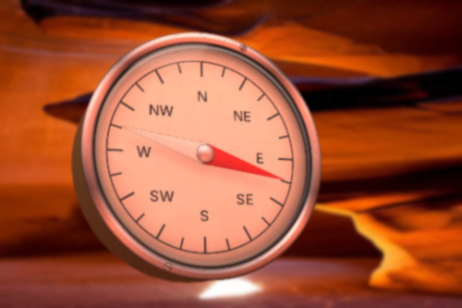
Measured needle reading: 105 °
